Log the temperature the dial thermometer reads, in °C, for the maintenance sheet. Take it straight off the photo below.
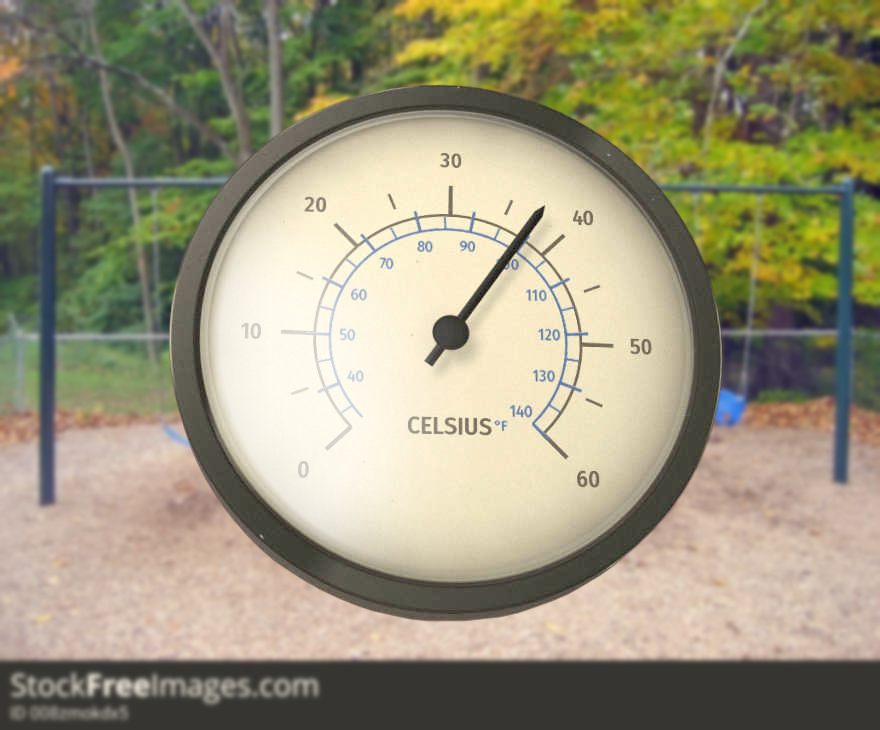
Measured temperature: 37.5 °C
